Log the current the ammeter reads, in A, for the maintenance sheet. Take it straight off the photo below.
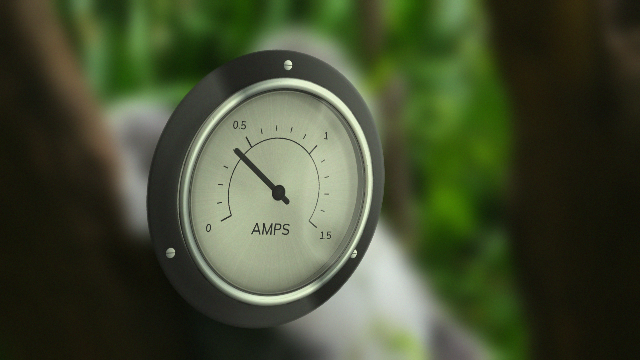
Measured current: 0.4 A
